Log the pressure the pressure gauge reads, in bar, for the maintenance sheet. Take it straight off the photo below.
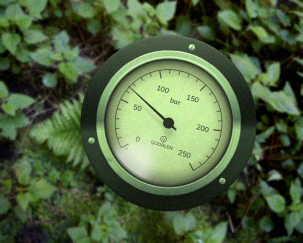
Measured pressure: 65 bar
